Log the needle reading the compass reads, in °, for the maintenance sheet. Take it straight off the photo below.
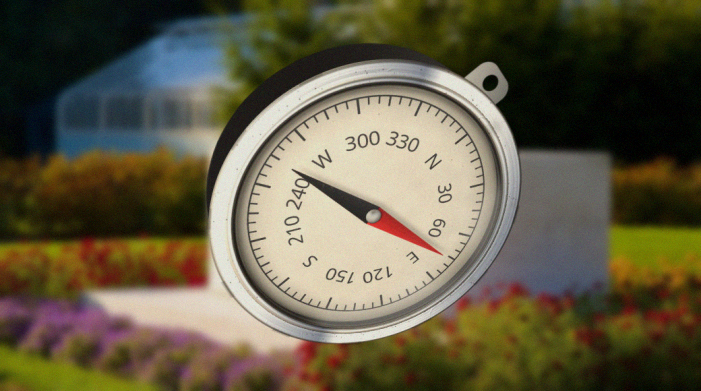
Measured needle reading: 75 °
